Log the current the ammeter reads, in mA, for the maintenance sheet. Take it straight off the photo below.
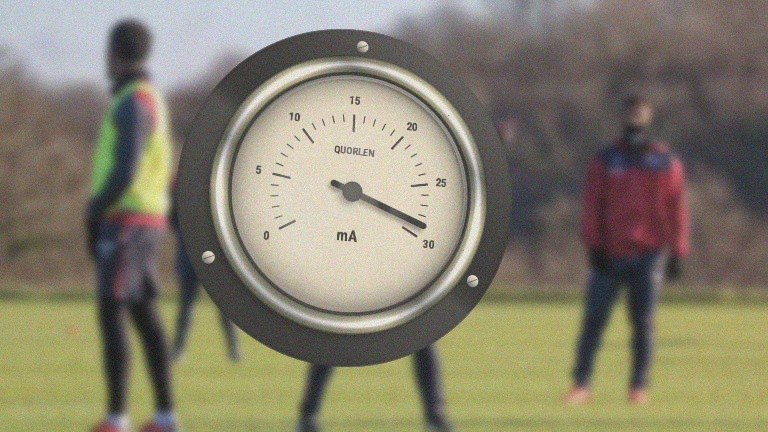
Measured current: 29 mA
